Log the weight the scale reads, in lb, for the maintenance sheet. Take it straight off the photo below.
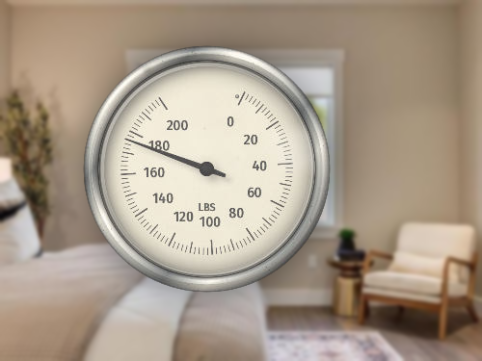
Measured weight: 176 lb
